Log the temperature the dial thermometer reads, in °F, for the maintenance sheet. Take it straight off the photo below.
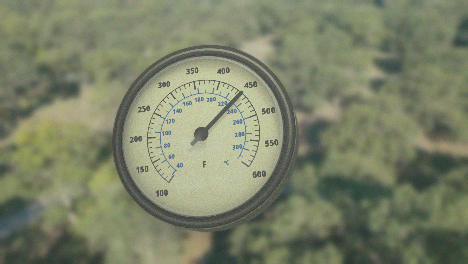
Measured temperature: 450 °F
